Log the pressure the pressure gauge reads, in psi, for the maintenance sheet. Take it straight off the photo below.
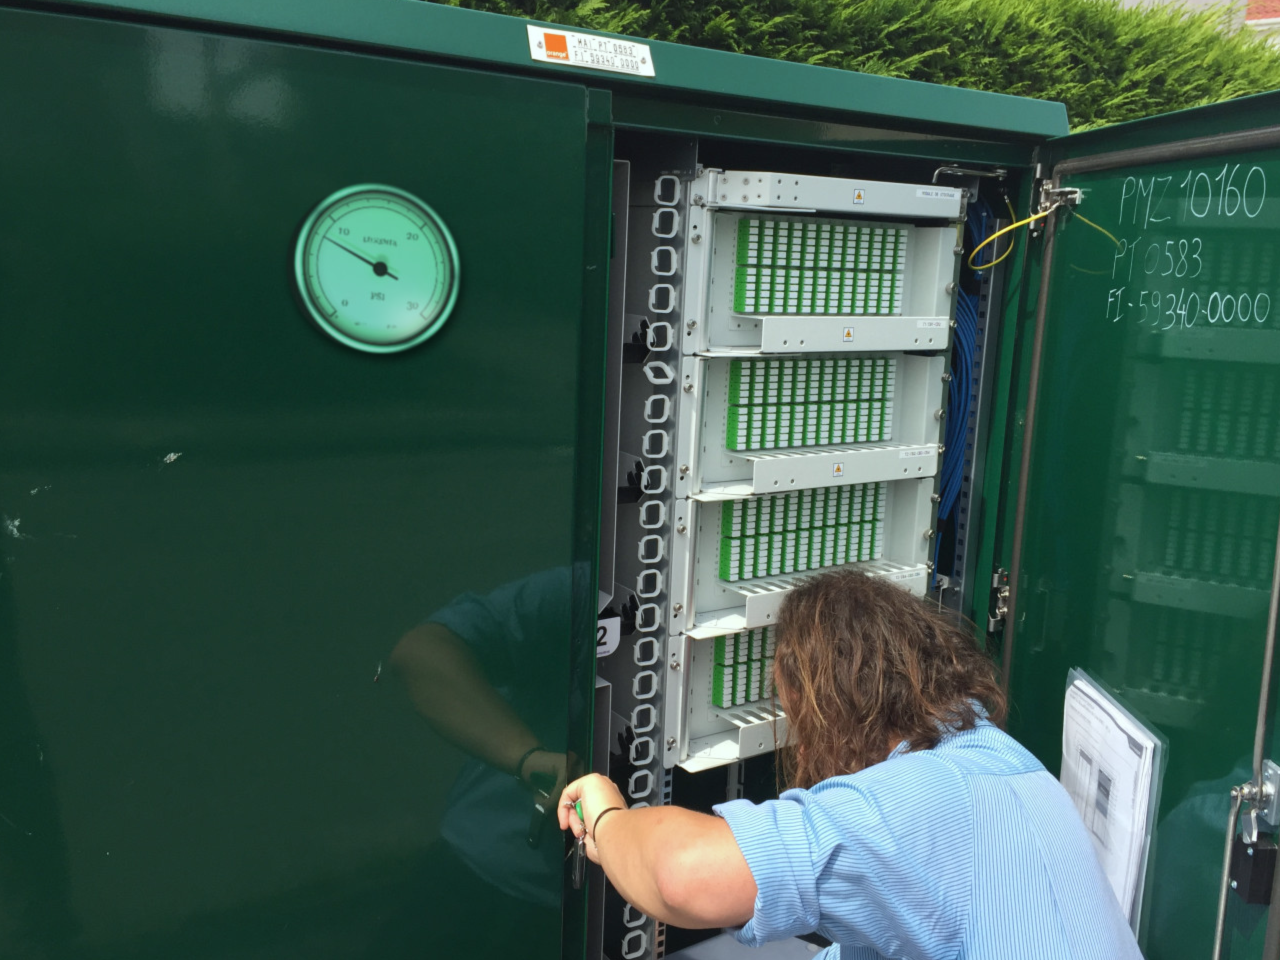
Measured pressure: 8 psi
